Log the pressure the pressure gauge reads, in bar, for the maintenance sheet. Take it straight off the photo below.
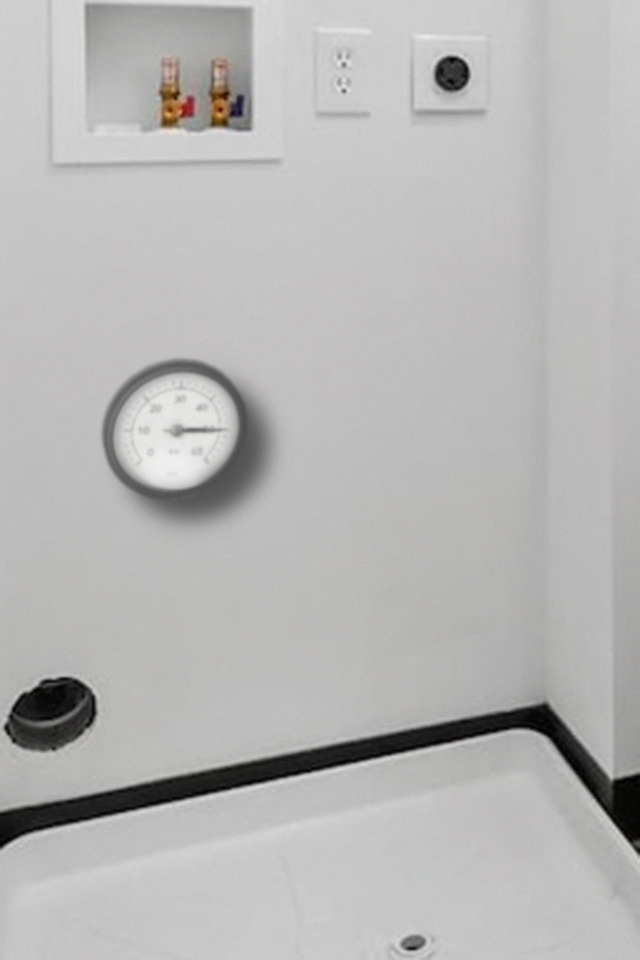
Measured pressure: 50 bar
